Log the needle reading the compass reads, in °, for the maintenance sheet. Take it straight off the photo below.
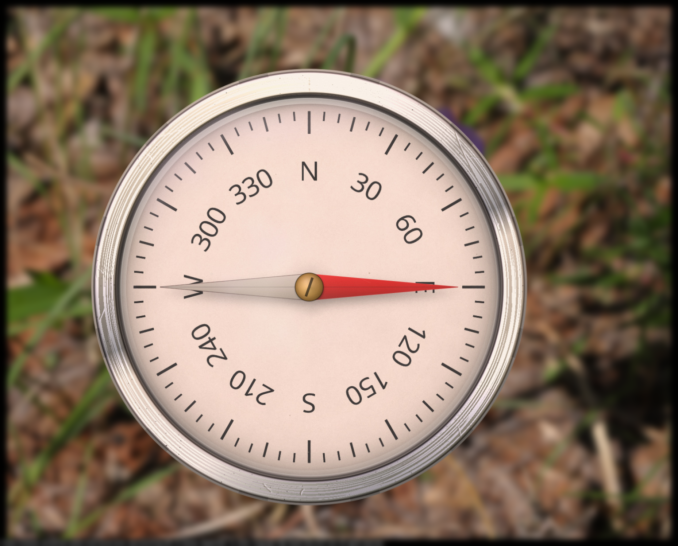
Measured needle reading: 90 °
